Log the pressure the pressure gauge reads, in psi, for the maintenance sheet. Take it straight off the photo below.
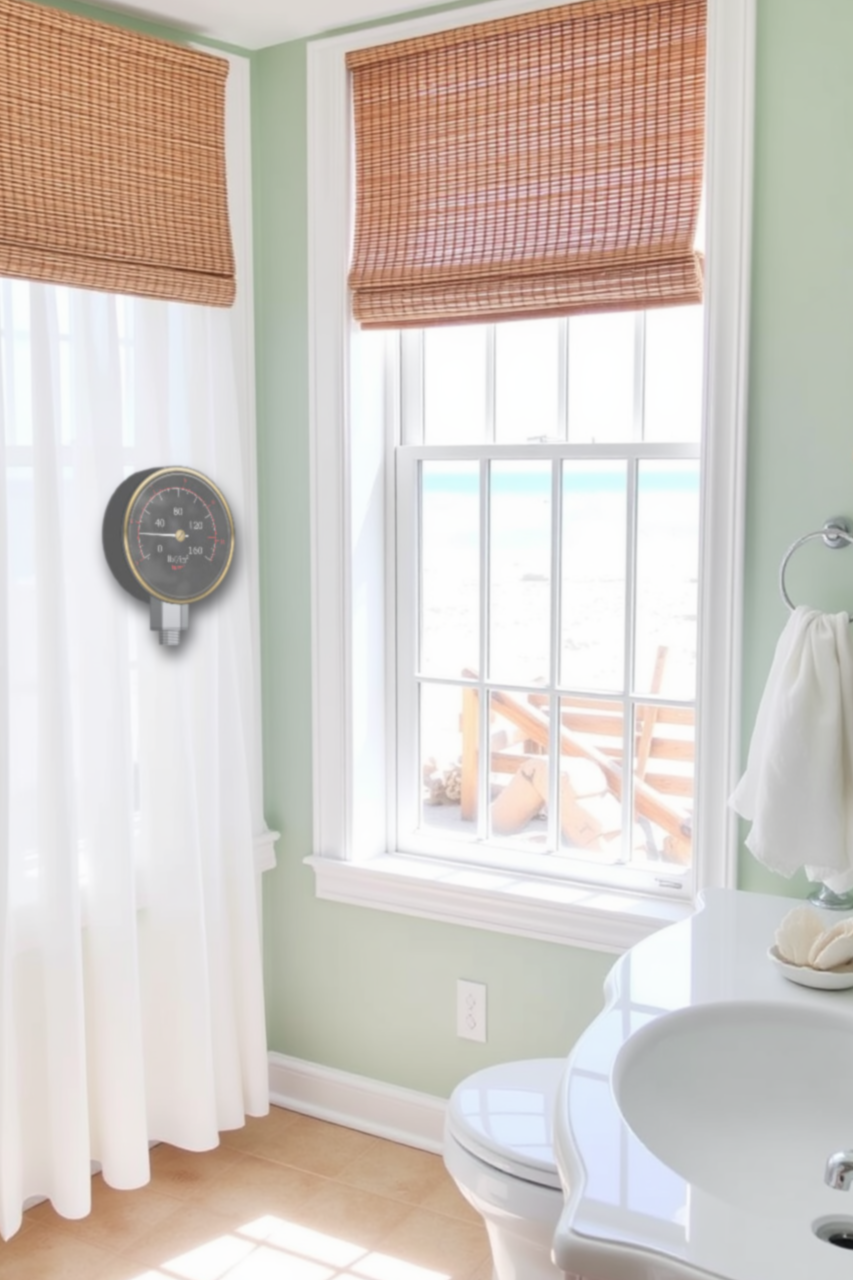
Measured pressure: 20 psi
